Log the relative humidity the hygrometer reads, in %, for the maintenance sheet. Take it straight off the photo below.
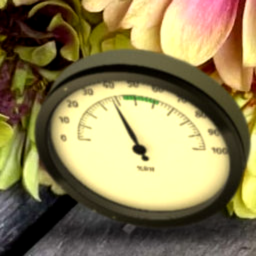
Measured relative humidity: 40 %
